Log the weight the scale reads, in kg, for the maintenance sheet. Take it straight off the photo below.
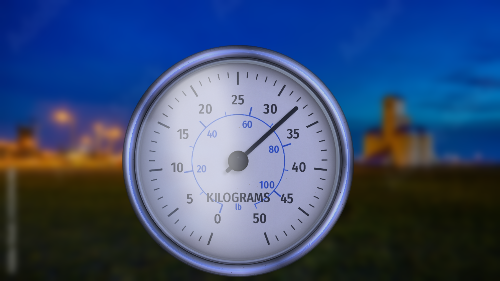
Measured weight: 32.5 kg
